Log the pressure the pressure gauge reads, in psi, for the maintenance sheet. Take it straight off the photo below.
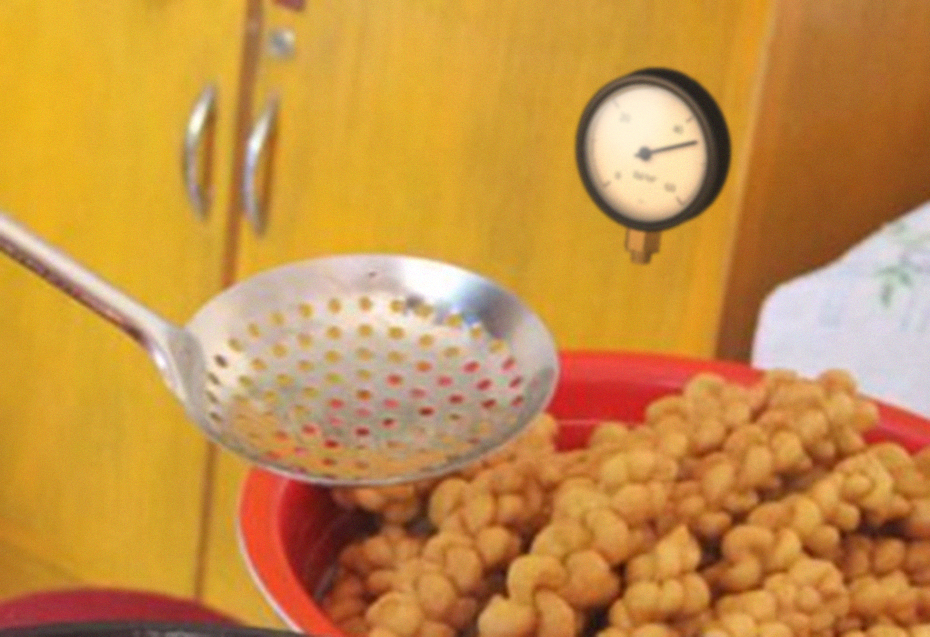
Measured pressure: 45 psi
